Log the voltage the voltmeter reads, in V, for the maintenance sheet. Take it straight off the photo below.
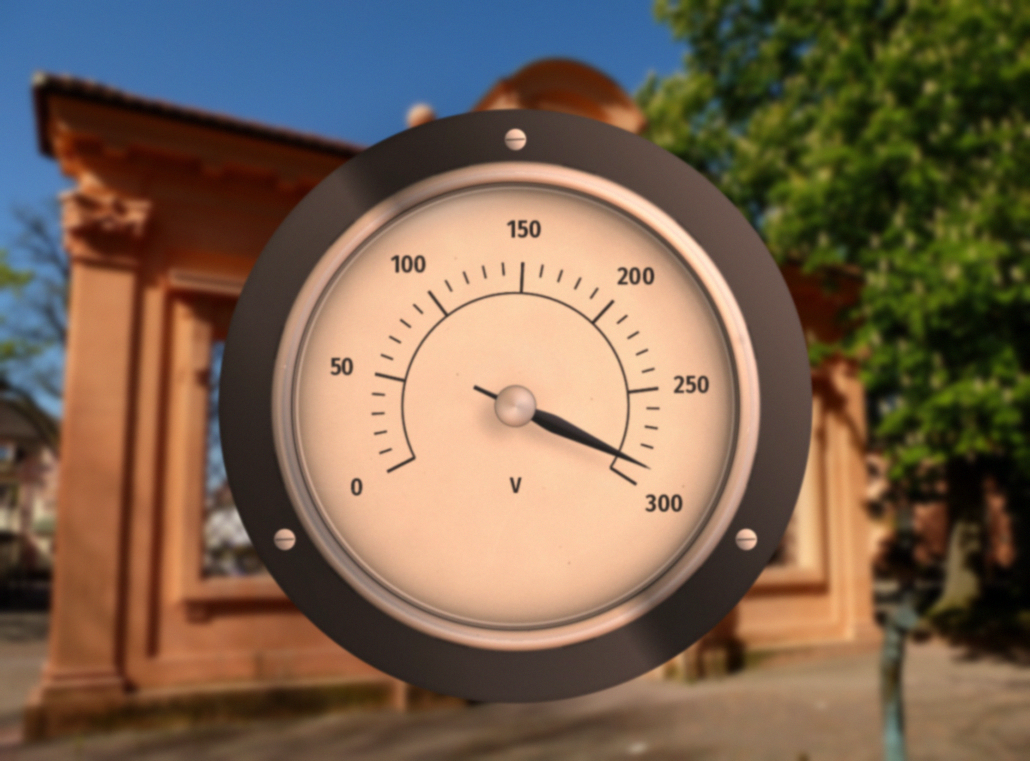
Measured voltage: 290 V
